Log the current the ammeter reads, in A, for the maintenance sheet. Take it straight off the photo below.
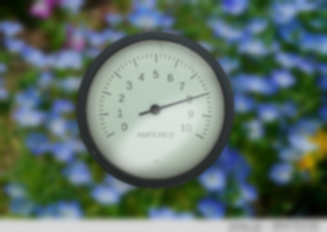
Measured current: 8 A
